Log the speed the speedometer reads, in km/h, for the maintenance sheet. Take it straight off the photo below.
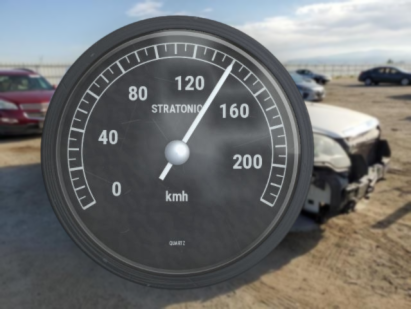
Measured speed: 140 km/h
